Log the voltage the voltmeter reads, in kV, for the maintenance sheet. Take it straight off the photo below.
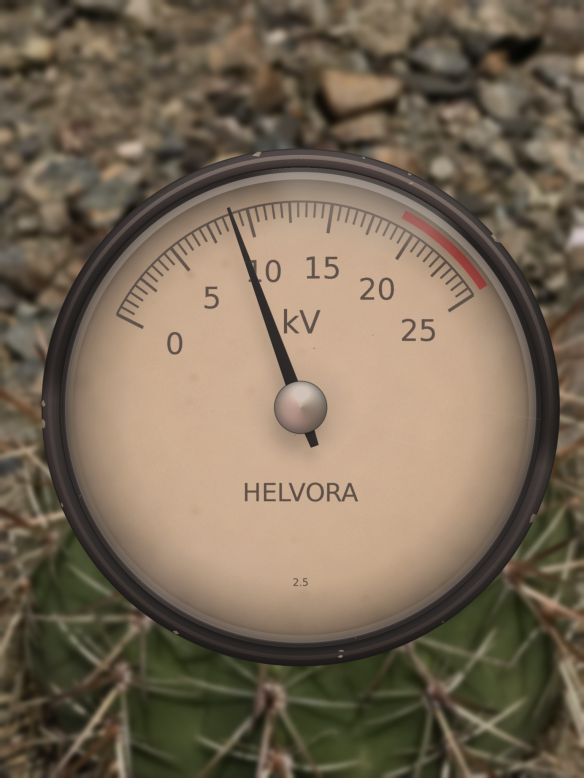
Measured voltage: 9 kV
